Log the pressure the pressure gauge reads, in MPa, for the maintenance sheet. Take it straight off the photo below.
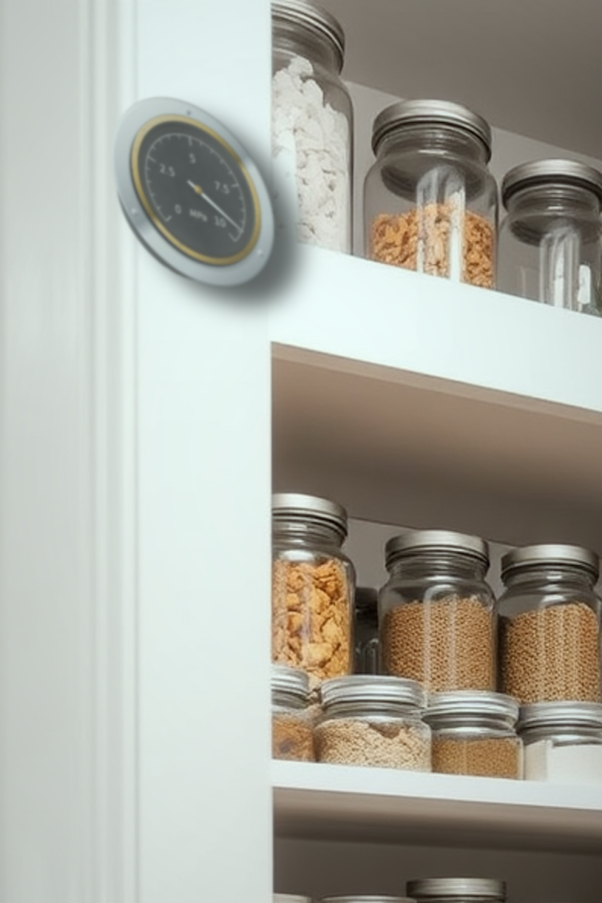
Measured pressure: 9.5 MPa
